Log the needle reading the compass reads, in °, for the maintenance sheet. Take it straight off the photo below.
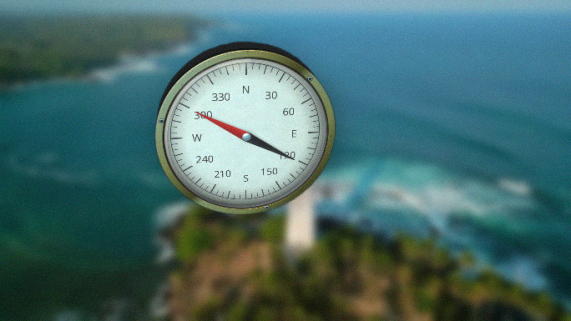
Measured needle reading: 300 °
